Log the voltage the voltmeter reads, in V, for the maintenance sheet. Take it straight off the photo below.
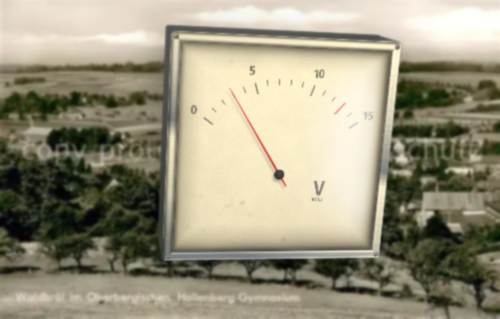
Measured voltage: 3 V
